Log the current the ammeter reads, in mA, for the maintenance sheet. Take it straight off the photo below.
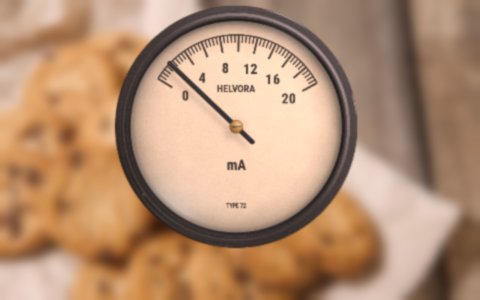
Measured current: 2 mA
